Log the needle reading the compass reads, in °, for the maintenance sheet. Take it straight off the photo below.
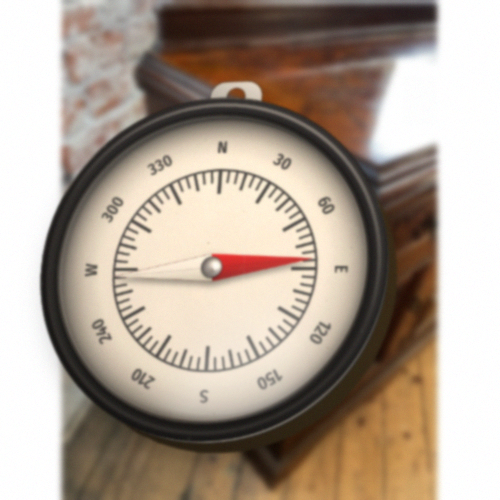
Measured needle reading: 85 °
